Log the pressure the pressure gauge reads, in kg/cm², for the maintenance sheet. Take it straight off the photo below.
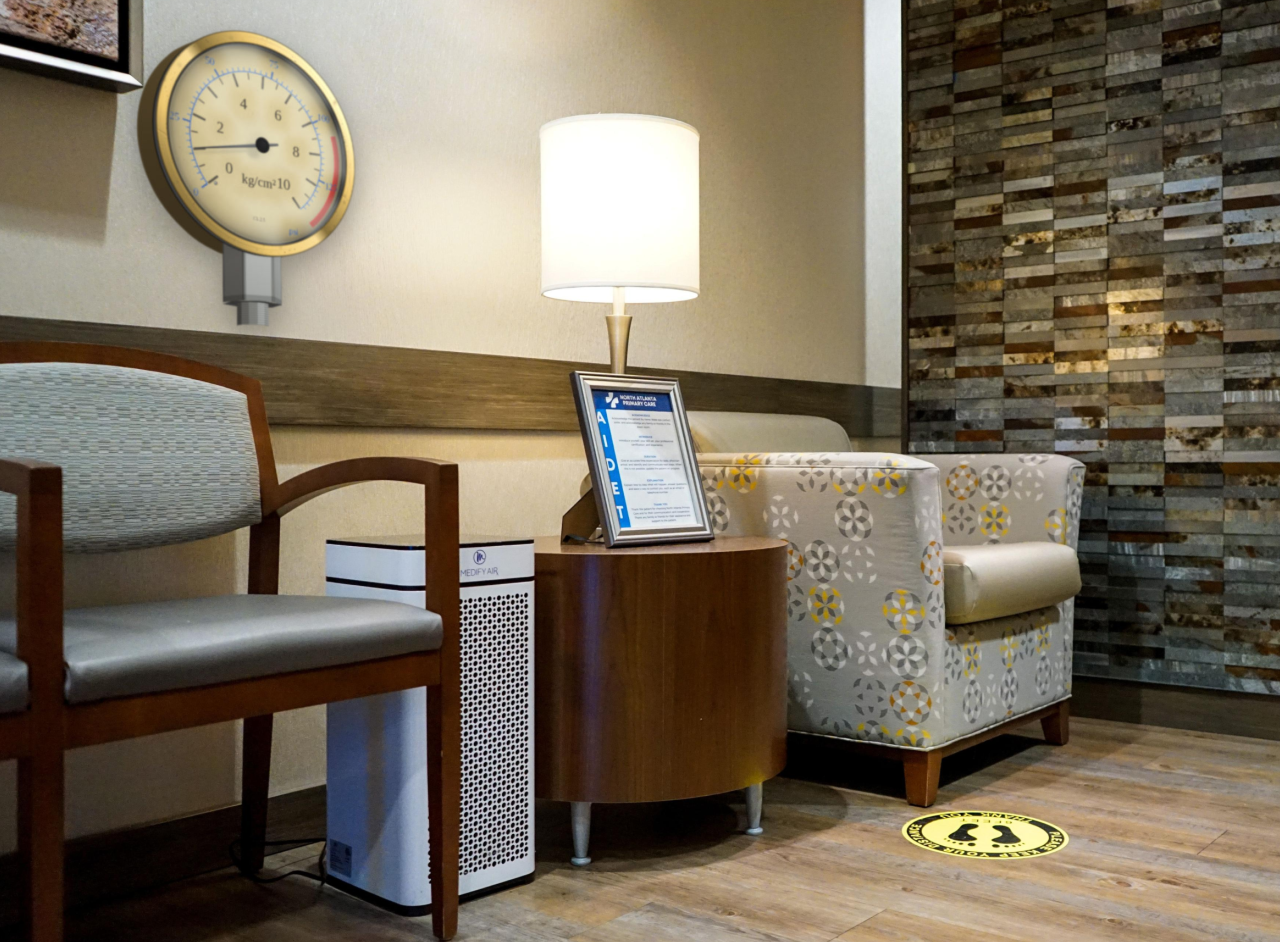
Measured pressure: 1 kg/cm²
